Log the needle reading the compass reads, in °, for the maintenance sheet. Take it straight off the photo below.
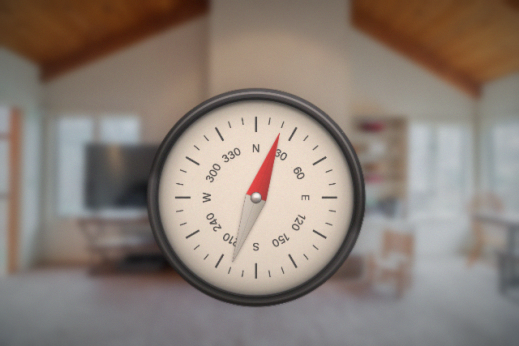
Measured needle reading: 20 °
